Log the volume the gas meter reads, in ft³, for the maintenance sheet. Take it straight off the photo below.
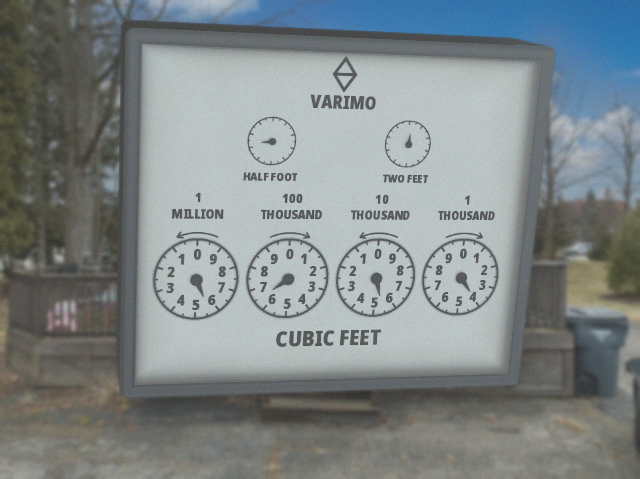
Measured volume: 565400 ft³
